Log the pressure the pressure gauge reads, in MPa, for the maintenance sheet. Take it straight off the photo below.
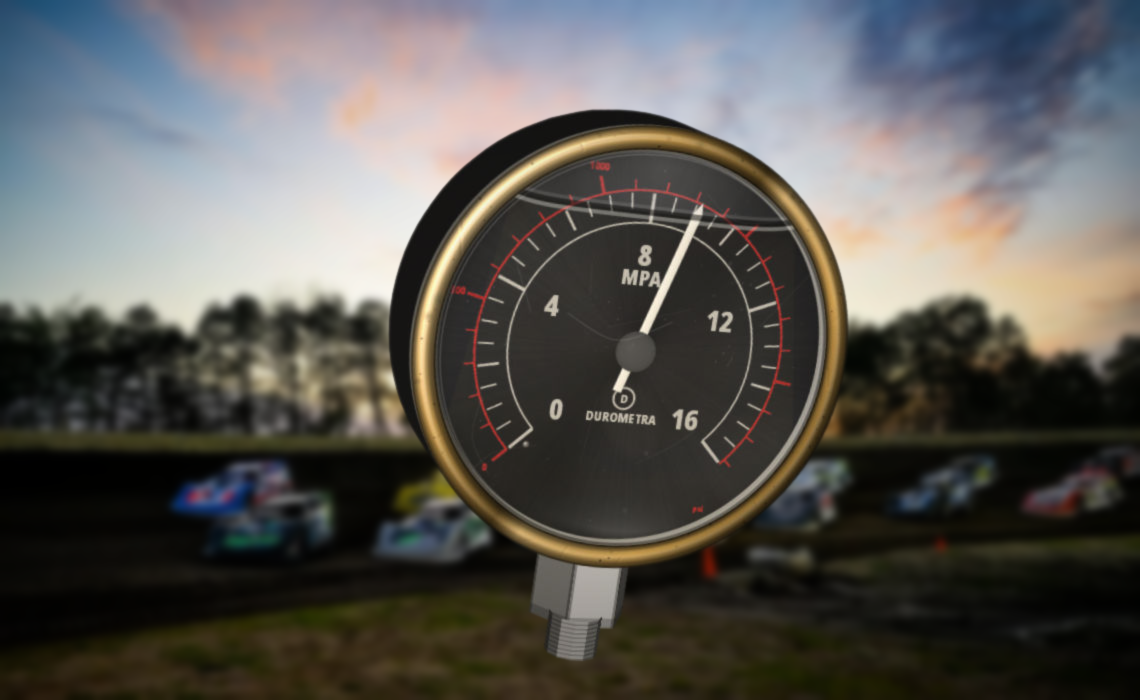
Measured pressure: 9 MPa
